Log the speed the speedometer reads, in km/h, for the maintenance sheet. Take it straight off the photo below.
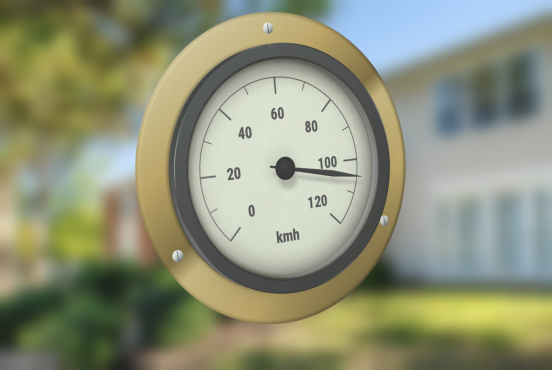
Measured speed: 105 km/h
